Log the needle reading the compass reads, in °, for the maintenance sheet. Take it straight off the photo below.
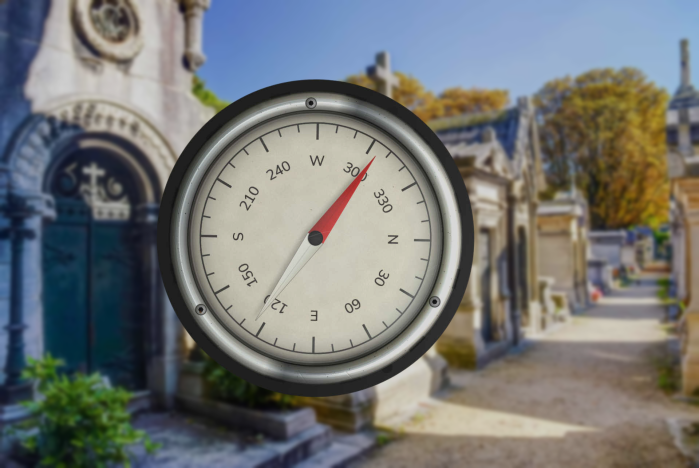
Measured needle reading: 305 °
